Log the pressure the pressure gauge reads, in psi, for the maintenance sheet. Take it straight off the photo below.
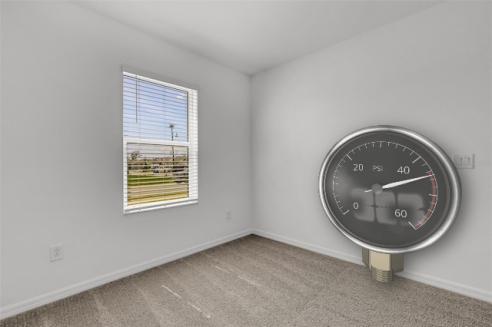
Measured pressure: 45 psi
